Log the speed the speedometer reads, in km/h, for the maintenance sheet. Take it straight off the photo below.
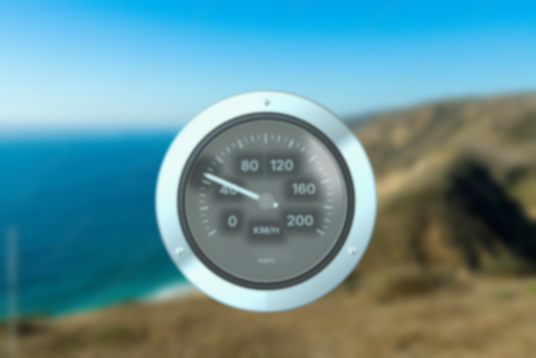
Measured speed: 45 km/h
